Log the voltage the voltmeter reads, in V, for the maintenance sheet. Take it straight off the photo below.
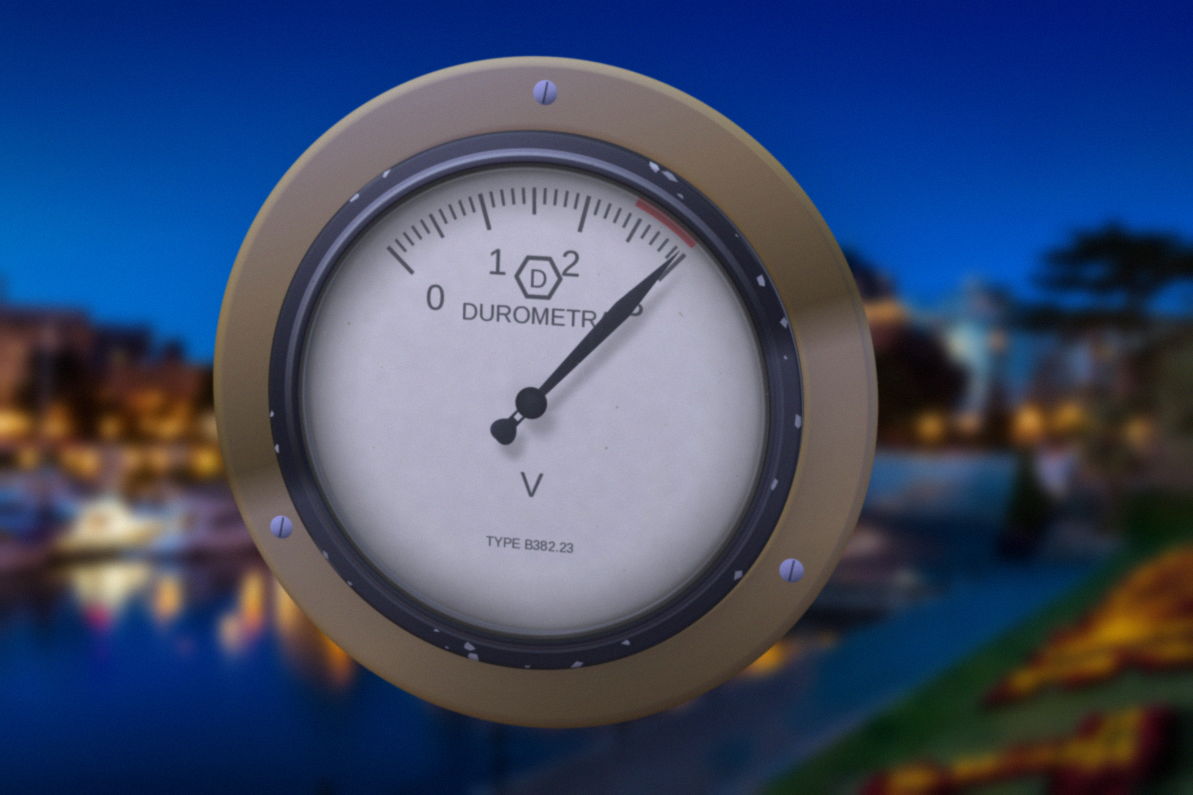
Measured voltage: 2.95 V
